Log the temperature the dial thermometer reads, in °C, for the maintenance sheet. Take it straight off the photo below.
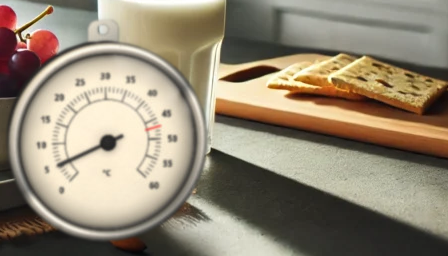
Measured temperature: 5 °C
